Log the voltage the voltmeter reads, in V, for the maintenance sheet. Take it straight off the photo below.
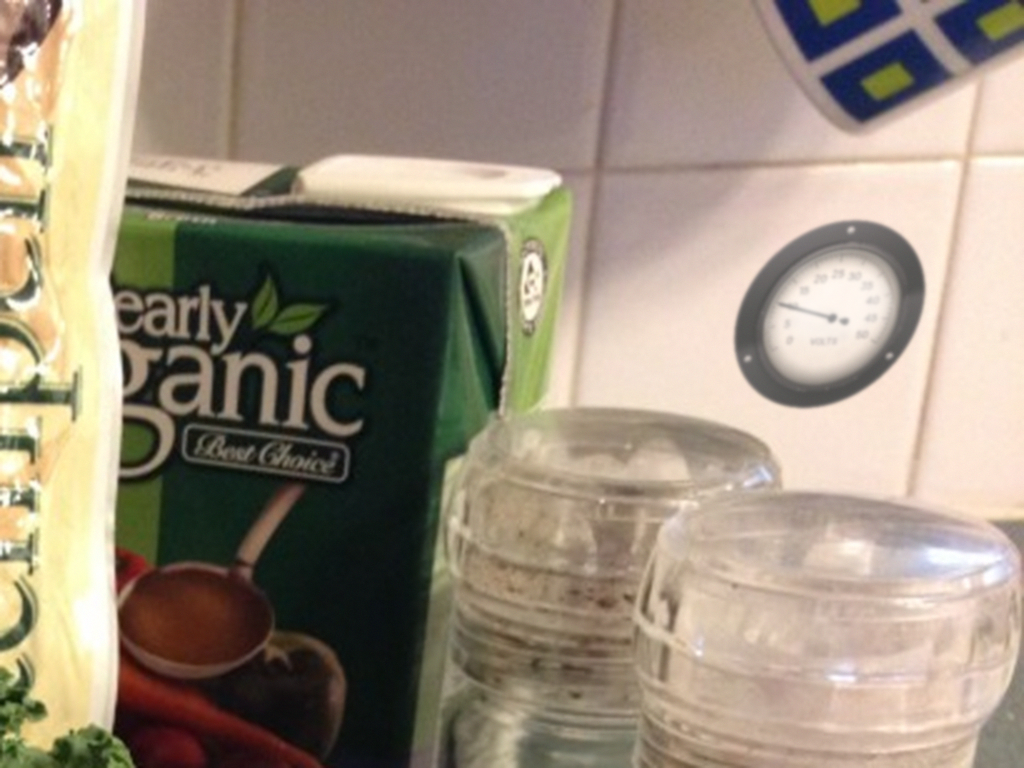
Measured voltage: 10 V
